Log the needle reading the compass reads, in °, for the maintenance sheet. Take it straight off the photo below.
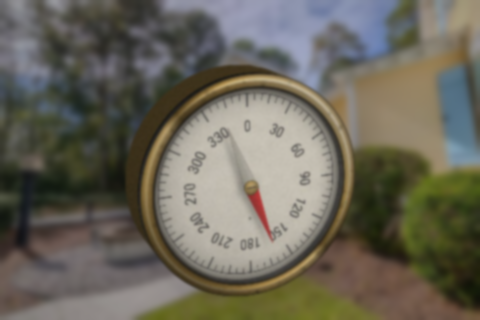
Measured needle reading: 160 °
